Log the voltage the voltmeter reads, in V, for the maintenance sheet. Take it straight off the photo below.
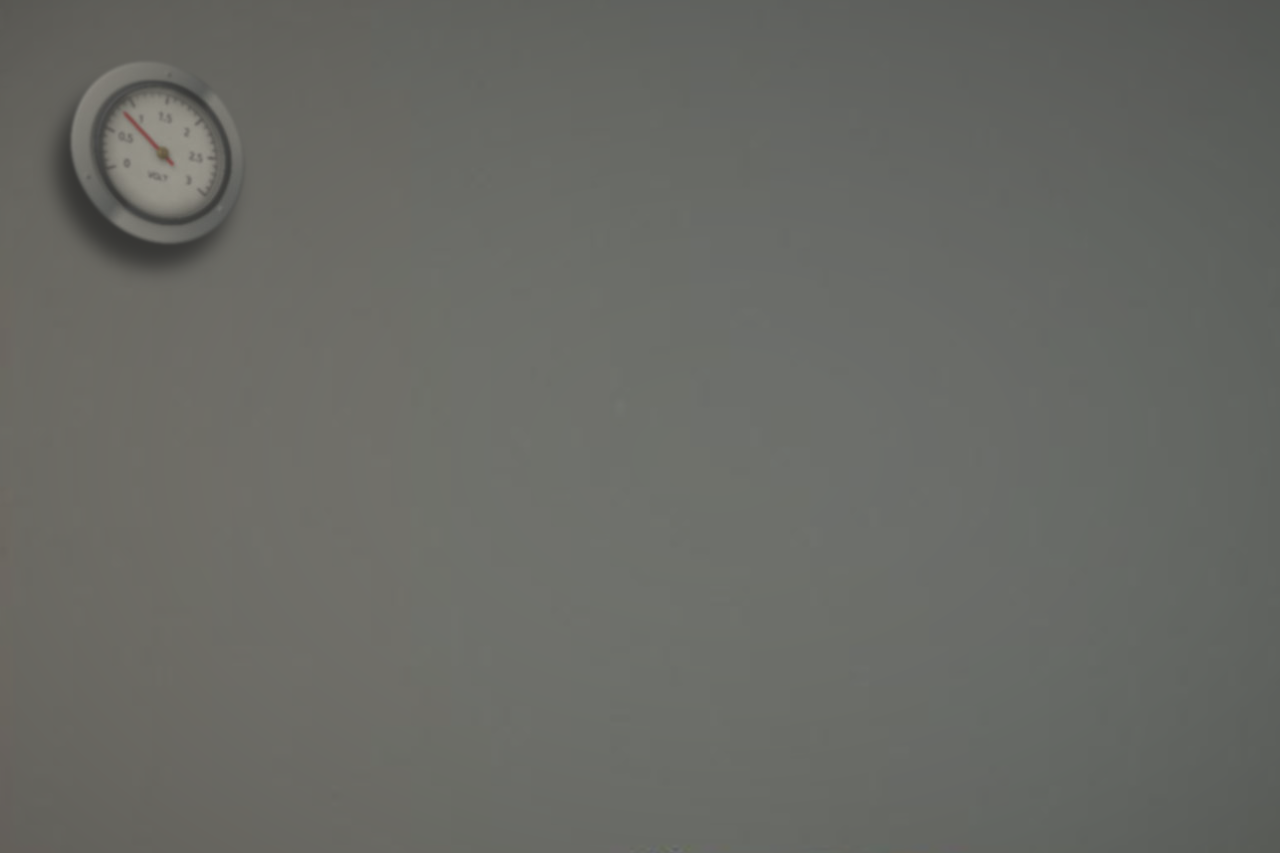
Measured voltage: 0.8 V
